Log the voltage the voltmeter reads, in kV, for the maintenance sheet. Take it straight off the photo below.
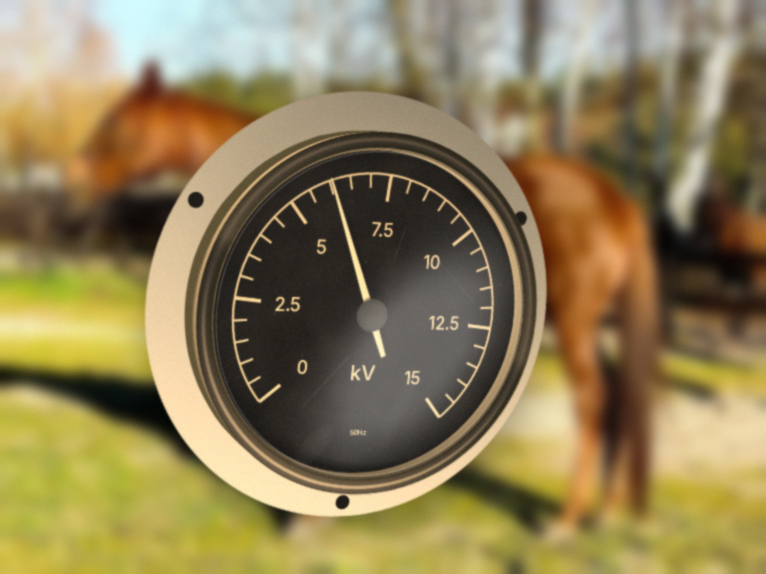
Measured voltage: 6 kV
